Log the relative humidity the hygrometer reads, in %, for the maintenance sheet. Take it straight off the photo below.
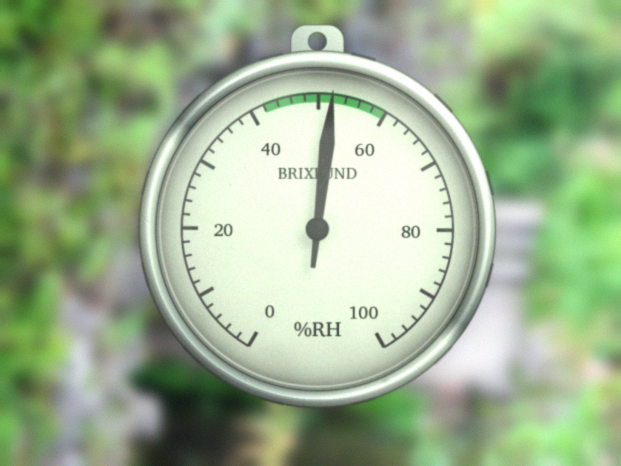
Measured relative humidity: 52 %
